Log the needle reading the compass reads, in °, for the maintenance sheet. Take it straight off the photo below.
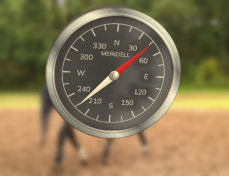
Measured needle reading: 45 °
